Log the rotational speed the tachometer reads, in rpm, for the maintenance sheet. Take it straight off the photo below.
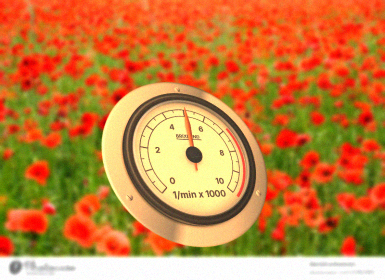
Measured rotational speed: 5000 rpm
